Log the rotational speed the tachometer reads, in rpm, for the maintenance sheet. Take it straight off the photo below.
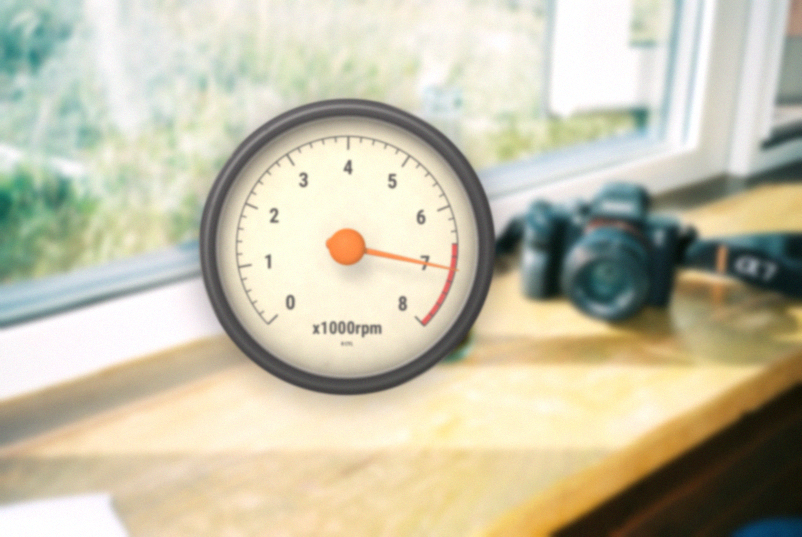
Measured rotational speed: 7000 rpm
